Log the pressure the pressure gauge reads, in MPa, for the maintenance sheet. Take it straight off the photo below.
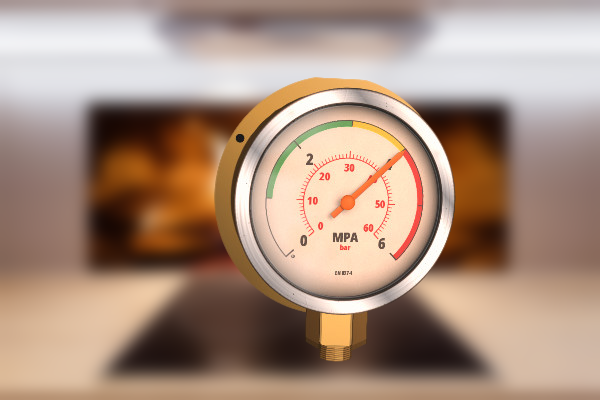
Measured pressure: 4 MPa
